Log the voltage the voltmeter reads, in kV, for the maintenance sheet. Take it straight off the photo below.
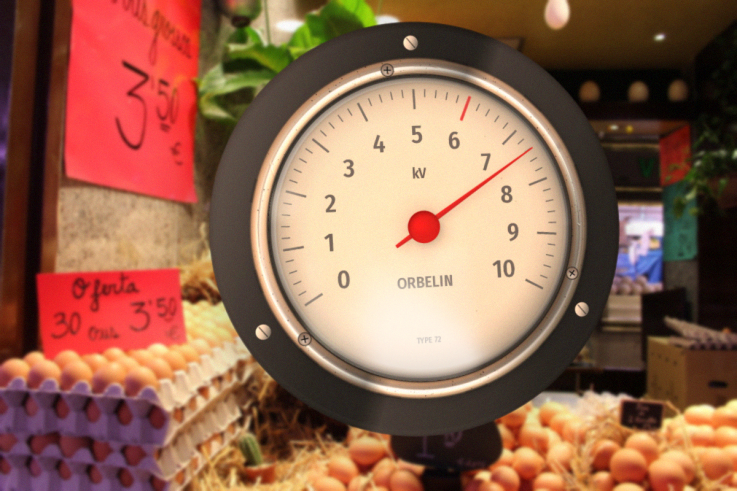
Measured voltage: 7.4 kV
